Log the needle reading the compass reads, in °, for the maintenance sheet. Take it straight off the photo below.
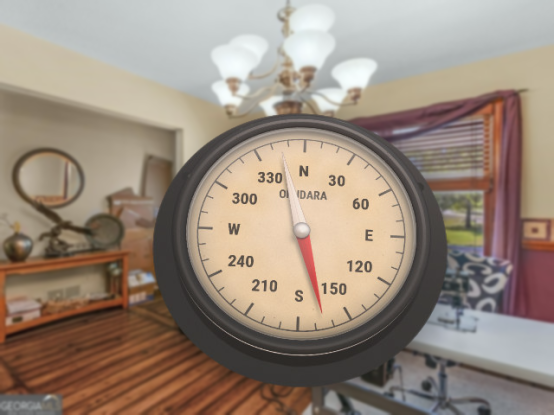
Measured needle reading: 165 °
